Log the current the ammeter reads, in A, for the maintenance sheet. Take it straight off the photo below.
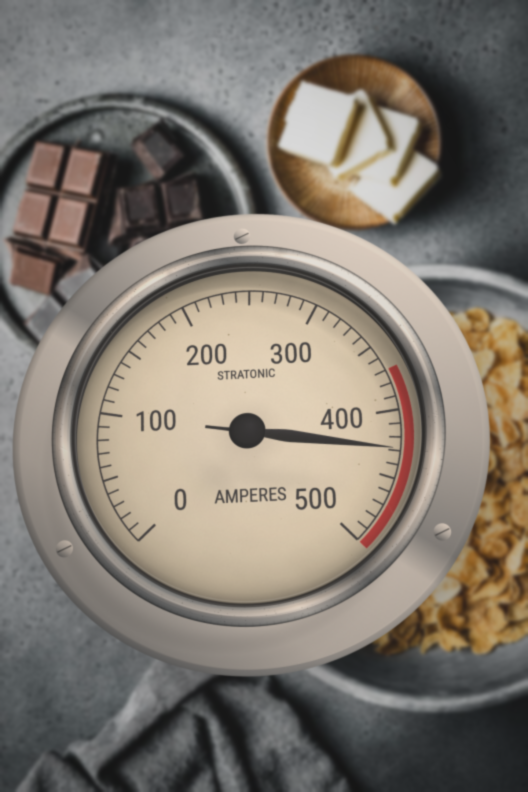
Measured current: 430 A
